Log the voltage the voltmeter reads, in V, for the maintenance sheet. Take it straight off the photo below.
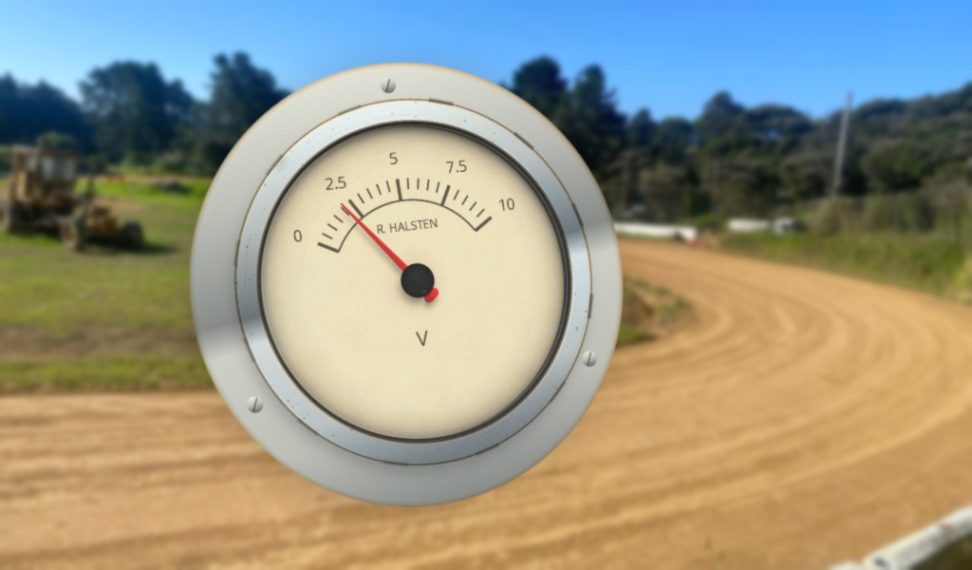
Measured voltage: 2 V
